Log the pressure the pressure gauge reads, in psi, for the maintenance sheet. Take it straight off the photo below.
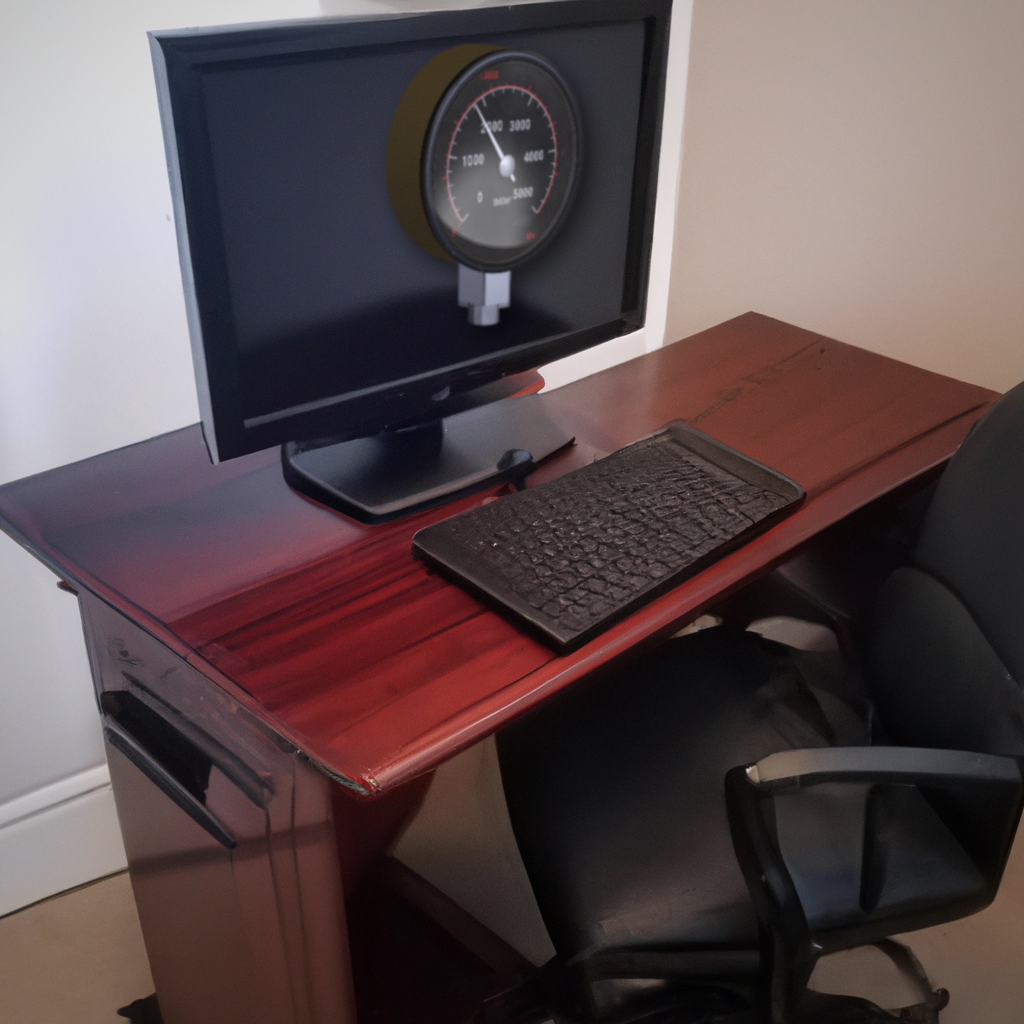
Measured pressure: 1800 psi
